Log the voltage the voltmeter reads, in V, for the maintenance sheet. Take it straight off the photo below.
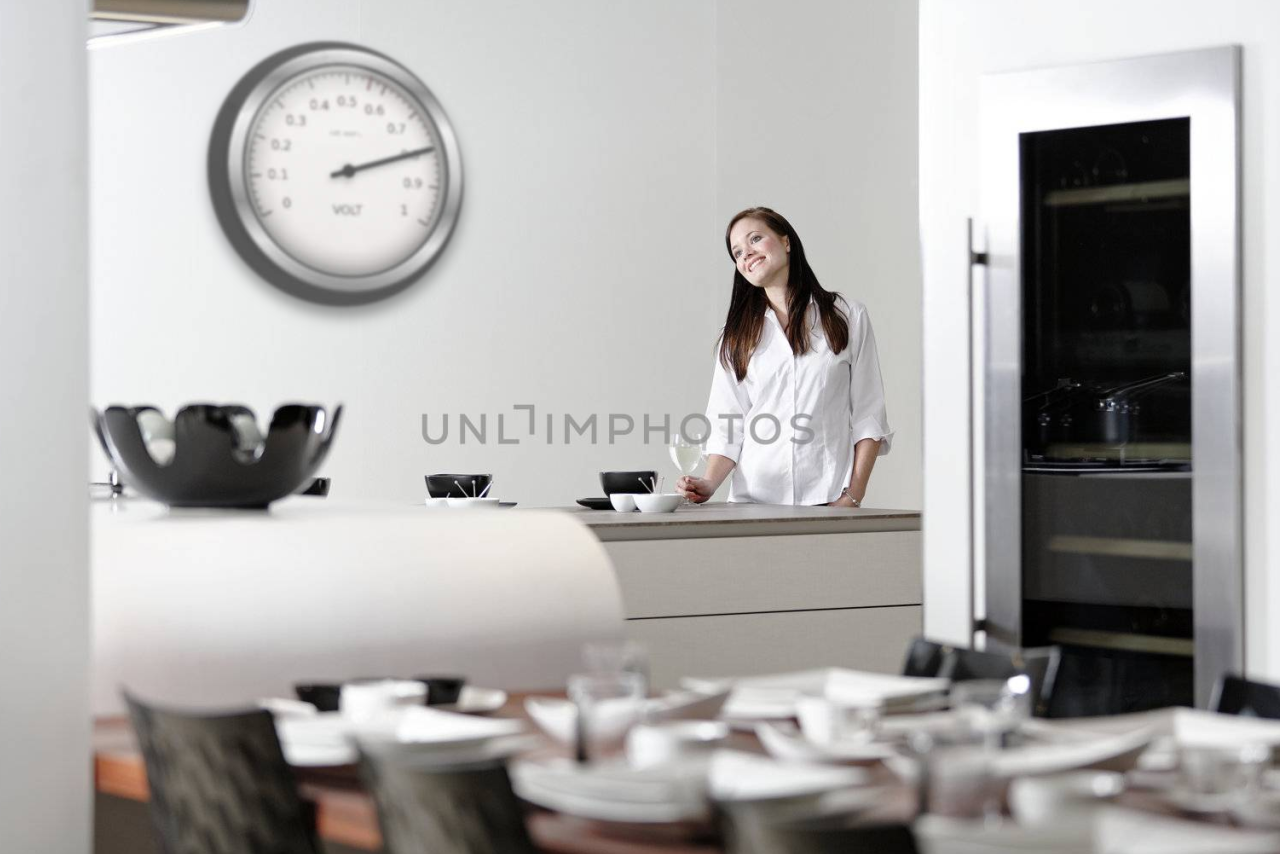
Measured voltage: 0.8 V
